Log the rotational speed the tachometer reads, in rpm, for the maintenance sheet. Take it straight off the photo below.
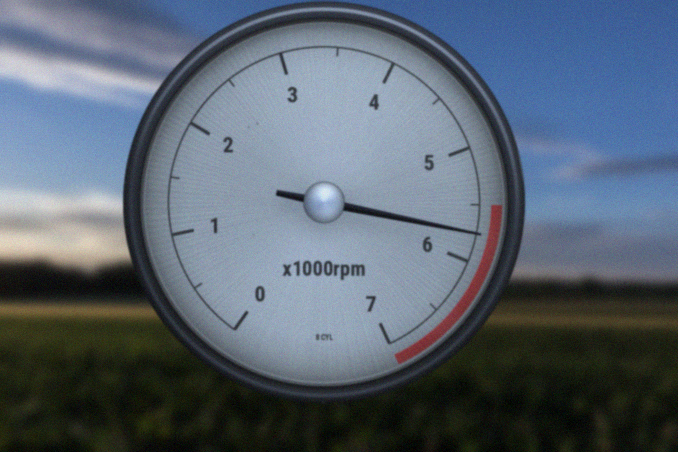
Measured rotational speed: 5750 rpm
